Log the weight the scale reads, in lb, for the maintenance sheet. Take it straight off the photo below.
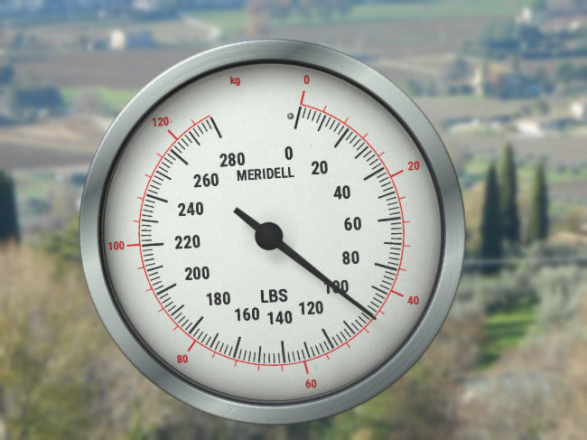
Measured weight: 100 lb
